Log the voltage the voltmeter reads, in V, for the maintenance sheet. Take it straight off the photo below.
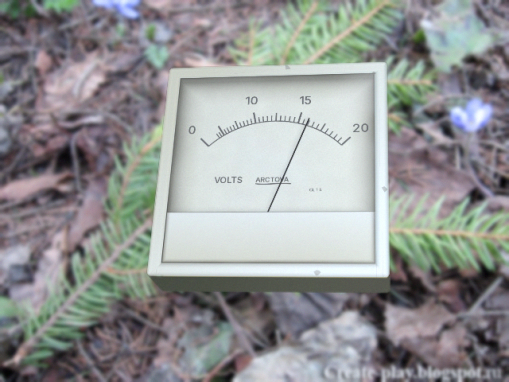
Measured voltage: 16 V
